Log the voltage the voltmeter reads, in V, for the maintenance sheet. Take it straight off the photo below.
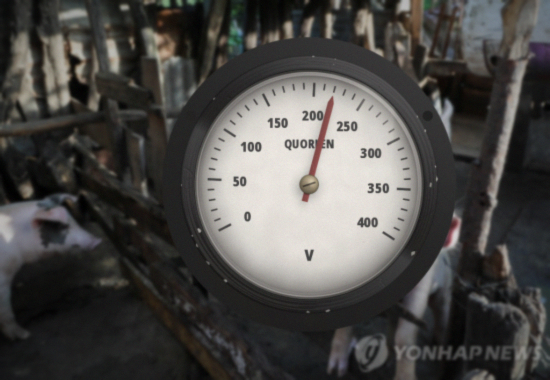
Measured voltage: 220 V
